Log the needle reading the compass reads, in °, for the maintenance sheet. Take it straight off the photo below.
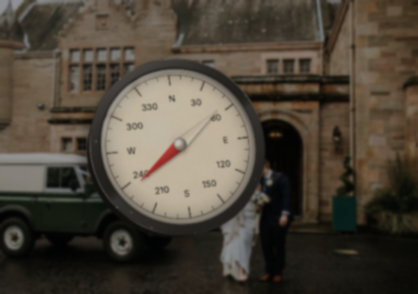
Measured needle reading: 235 °
